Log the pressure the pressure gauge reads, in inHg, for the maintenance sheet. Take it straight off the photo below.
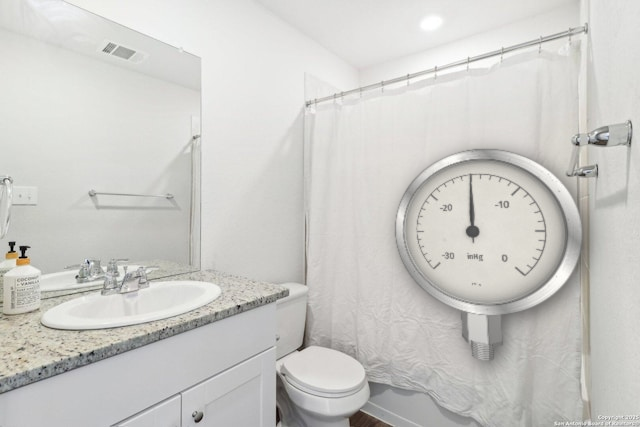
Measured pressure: -15 inHg
